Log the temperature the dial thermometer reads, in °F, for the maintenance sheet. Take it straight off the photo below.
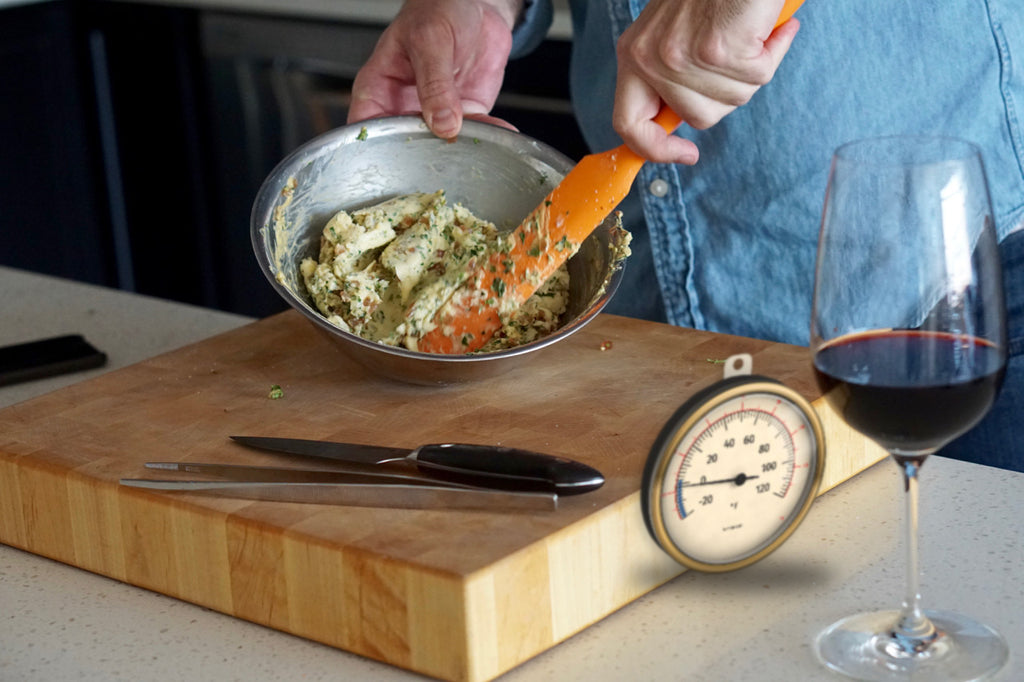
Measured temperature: 0 °F
